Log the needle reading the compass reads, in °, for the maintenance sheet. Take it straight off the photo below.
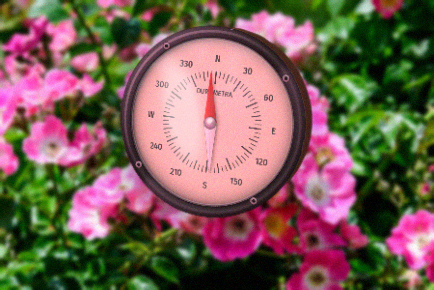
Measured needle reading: 355 °
